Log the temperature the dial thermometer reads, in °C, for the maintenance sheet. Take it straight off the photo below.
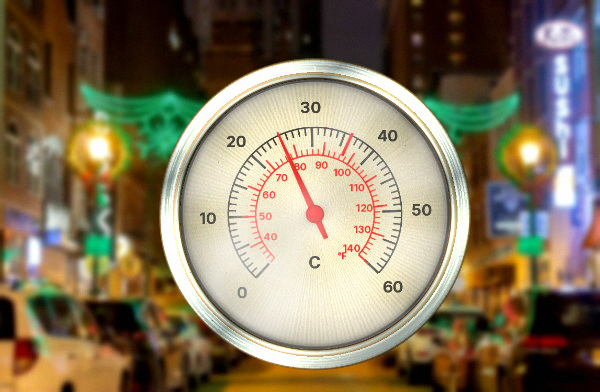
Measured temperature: 25 °C
